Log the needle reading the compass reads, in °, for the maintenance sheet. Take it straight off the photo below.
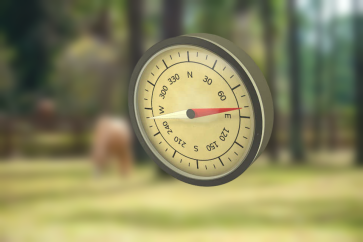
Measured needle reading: 80 °
